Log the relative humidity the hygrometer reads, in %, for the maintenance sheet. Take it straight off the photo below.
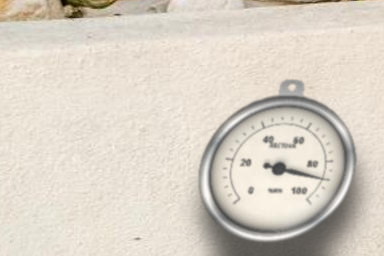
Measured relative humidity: 88 %
